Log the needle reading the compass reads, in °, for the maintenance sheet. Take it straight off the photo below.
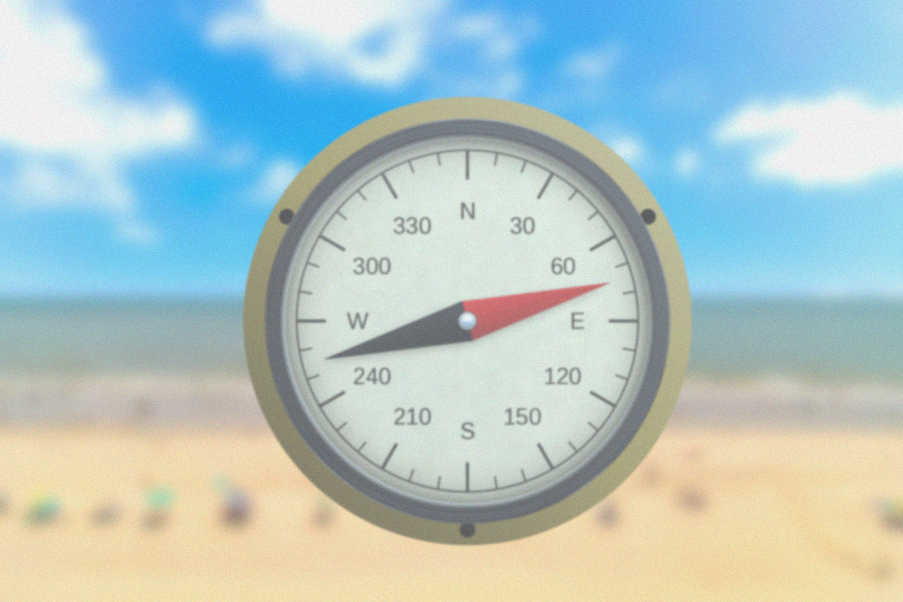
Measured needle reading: 75 °
